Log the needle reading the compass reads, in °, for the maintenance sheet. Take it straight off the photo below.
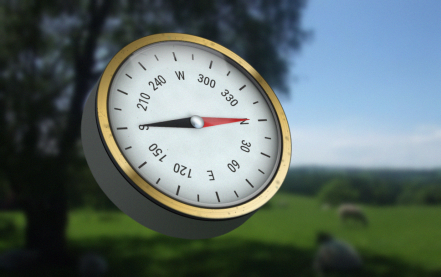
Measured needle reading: 0 °
